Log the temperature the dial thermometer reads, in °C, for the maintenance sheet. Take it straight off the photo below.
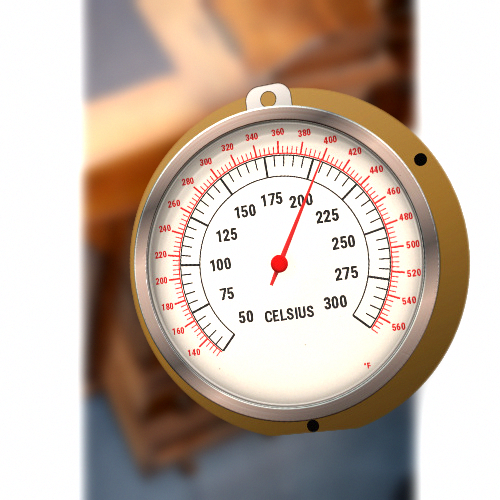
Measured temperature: 205 °C
